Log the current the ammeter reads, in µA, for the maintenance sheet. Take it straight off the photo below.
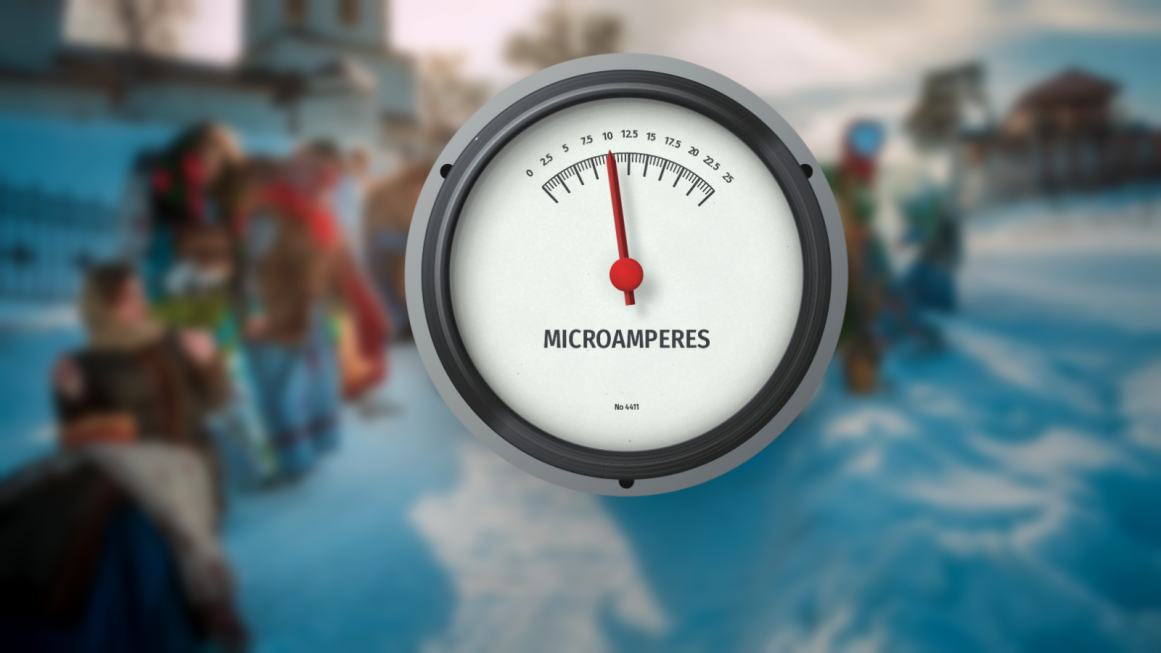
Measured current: 10 µA
